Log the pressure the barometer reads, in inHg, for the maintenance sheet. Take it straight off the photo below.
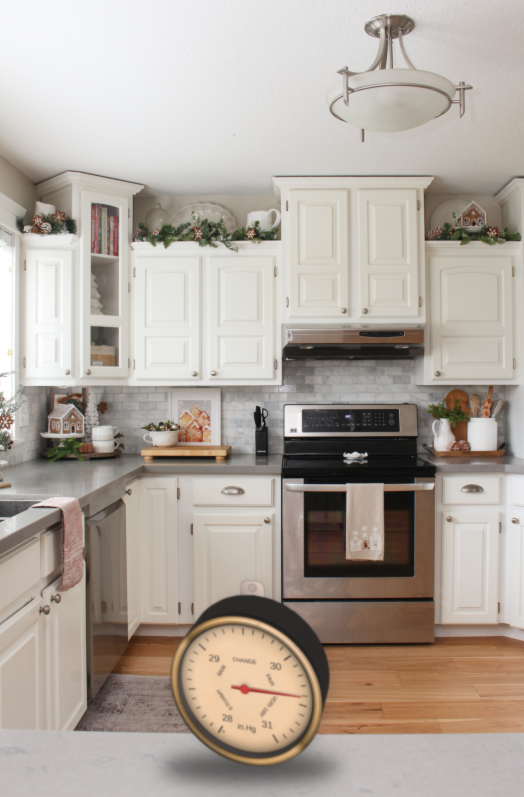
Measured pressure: 30.4 inHg
